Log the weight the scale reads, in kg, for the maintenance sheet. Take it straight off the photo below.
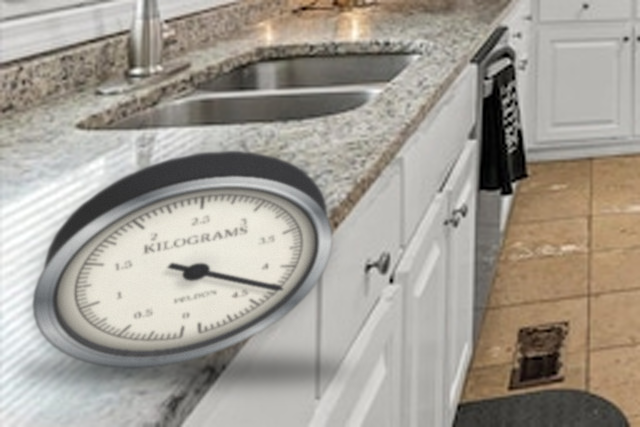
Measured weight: 4.25 kg
